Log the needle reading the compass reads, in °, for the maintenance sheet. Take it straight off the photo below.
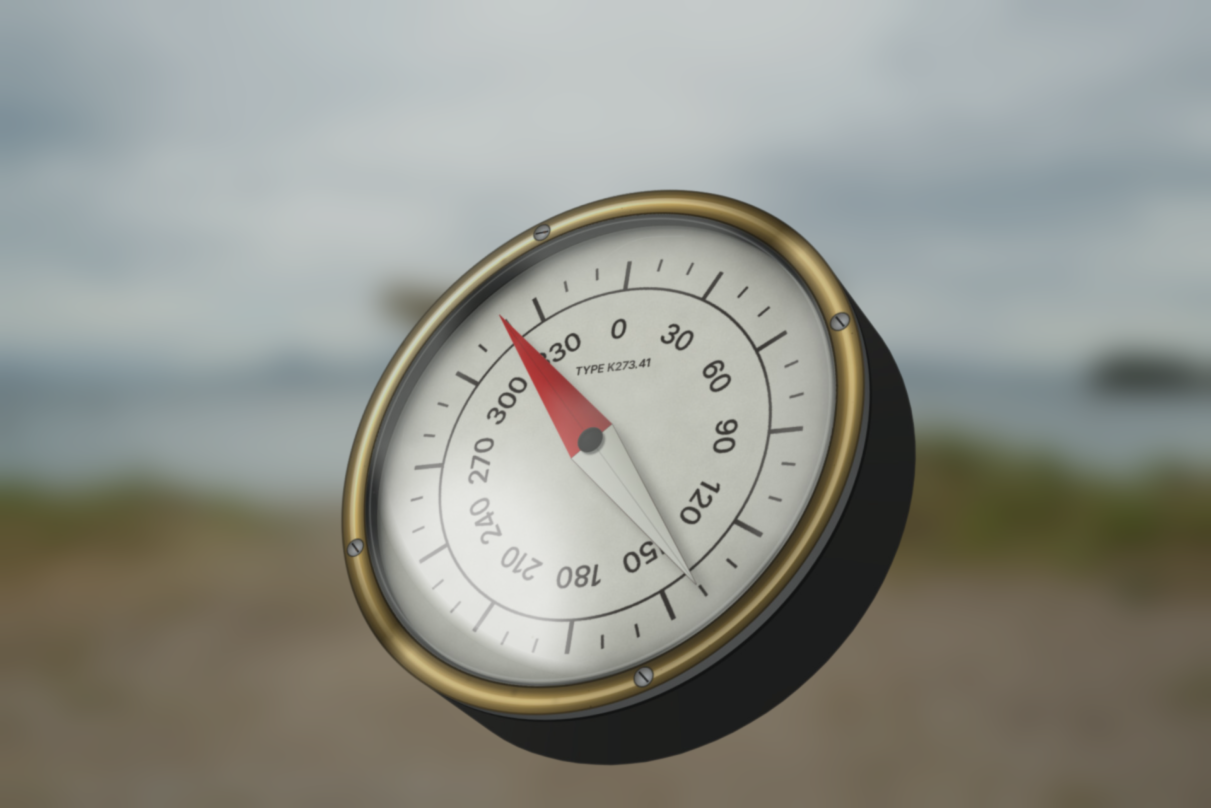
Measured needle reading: 320 °
